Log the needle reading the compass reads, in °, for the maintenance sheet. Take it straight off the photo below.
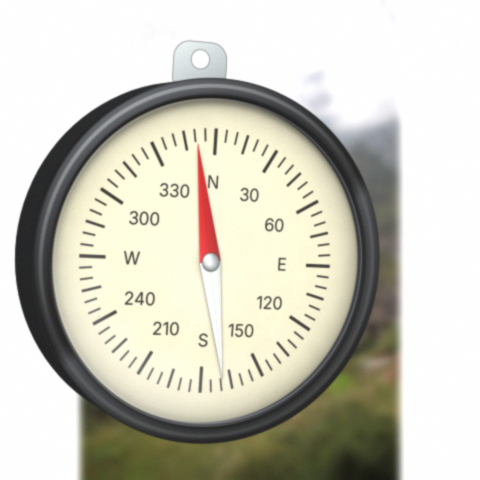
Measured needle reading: 350 °
